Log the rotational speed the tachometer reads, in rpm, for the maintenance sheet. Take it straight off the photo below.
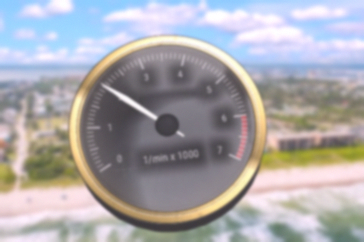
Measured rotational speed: 2000 rpm
